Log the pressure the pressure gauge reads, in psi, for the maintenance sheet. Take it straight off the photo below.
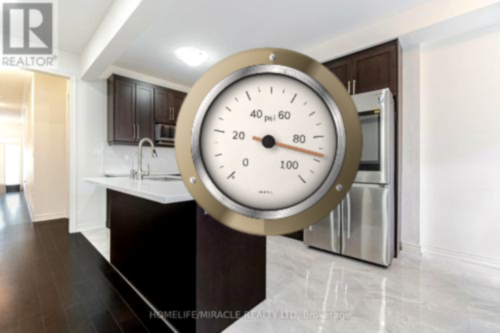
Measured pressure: 87.5 psi
